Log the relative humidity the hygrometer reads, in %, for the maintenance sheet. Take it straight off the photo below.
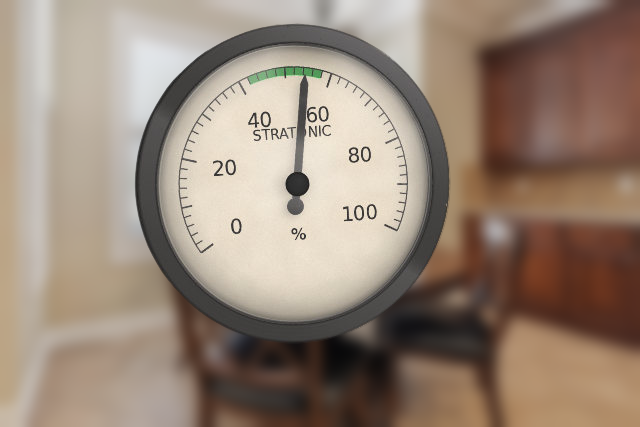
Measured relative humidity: 54 %
